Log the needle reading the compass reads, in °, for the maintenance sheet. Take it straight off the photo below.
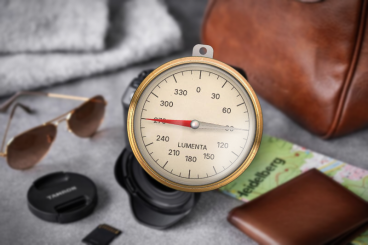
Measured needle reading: 270 °
